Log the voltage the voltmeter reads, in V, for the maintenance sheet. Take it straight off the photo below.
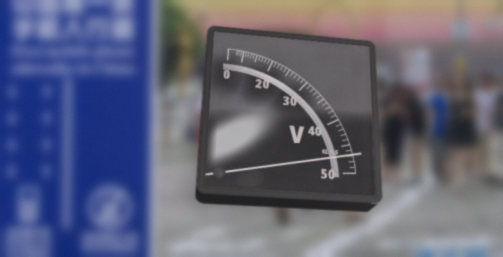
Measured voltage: 47 V
